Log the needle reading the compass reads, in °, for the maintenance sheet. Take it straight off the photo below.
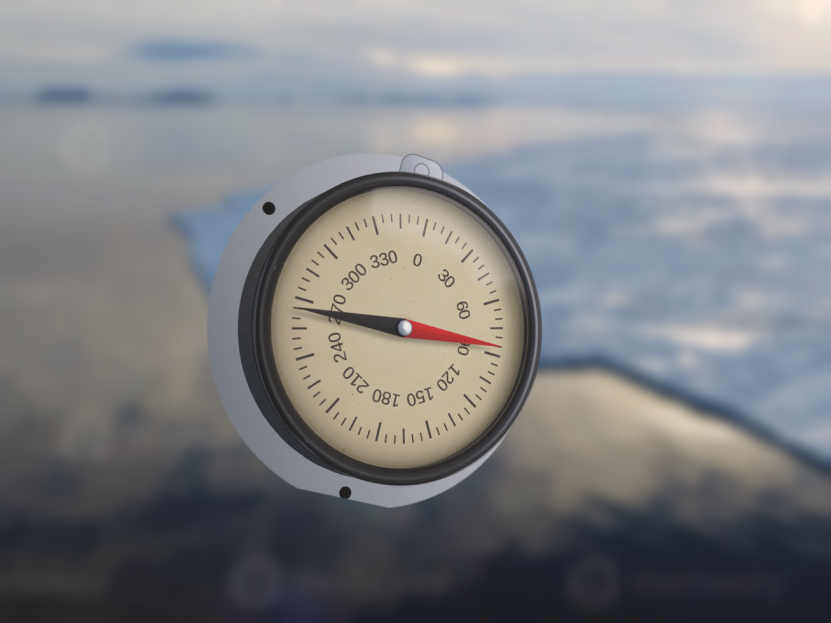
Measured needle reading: 85 °
